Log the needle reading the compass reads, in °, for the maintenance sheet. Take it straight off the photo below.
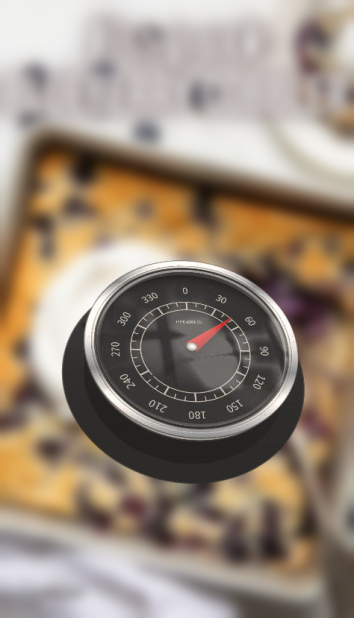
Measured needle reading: 50 °
